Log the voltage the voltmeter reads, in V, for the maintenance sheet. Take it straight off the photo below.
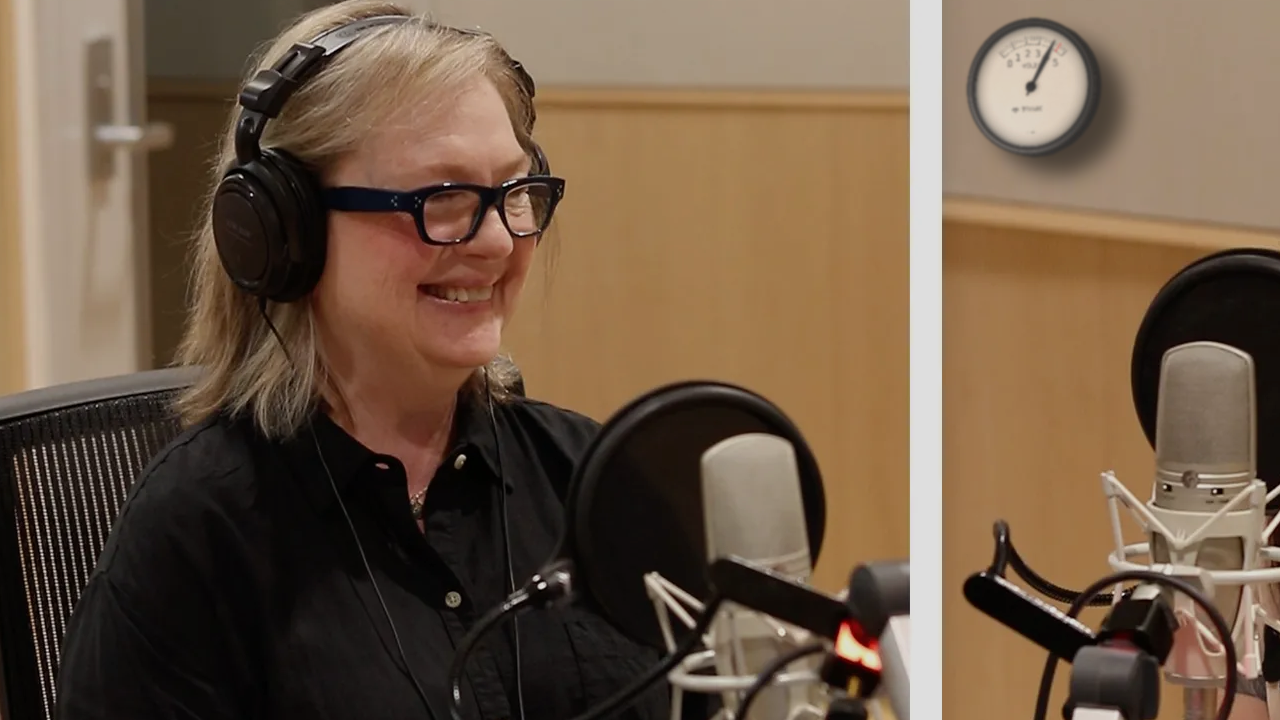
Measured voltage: 4 V
